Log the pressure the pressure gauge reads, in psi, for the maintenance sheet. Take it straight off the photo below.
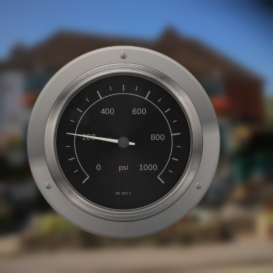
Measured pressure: 200 psi
